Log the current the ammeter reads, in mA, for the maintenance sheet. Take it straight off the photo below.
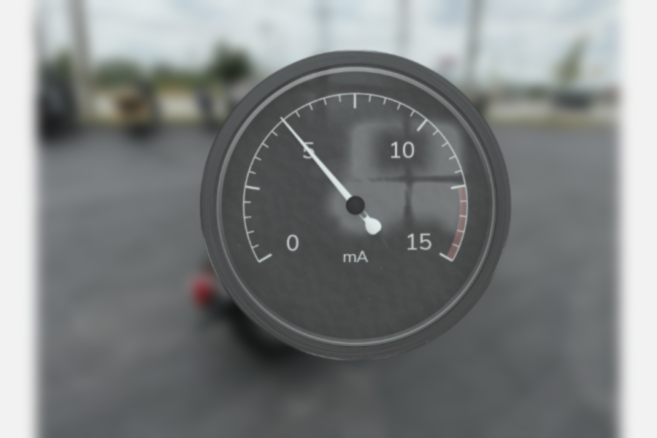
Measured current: 5 mA
